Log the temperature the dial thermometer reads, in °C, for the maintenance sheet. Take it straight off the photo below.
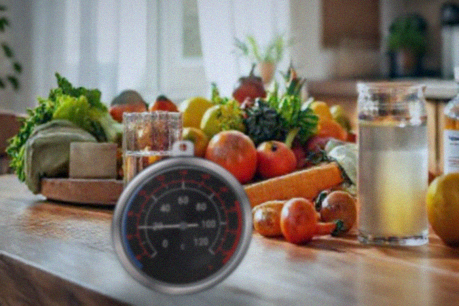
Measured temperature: 20 °C
